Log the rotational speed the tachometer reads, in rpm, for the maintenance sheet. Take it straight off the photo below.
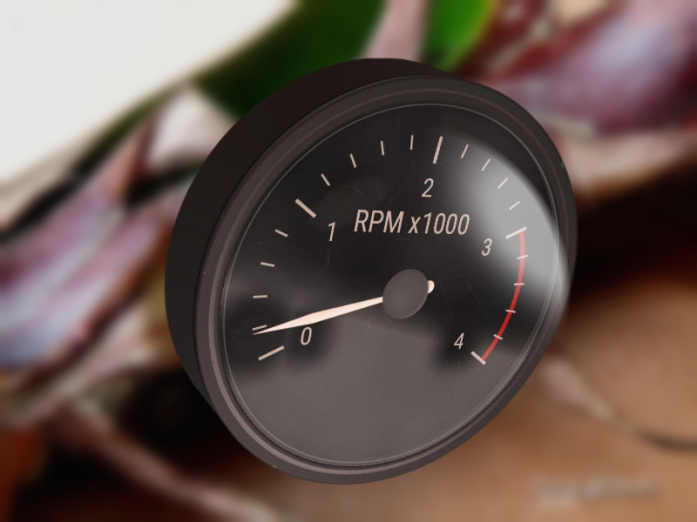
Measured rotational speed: 200 rpm
